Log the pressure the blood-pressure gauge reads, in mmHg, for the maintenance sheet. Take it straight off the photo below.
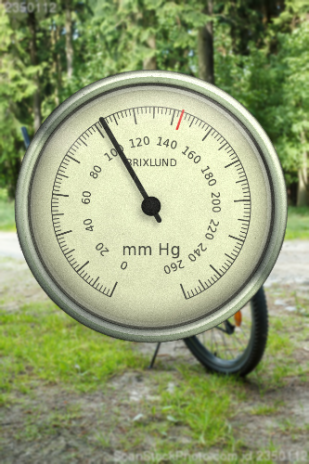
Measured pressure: 104 mmHg
